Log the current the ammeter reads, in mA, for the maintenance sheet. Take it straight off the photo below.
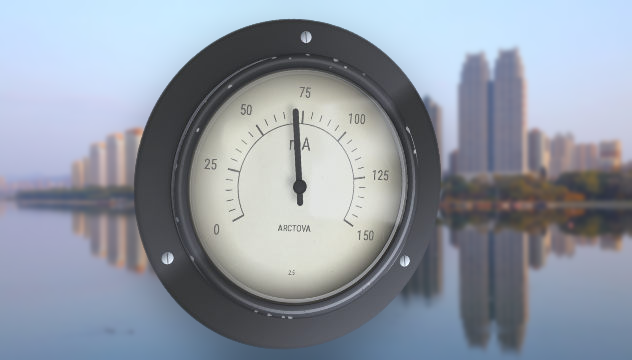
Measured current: 70 mA
